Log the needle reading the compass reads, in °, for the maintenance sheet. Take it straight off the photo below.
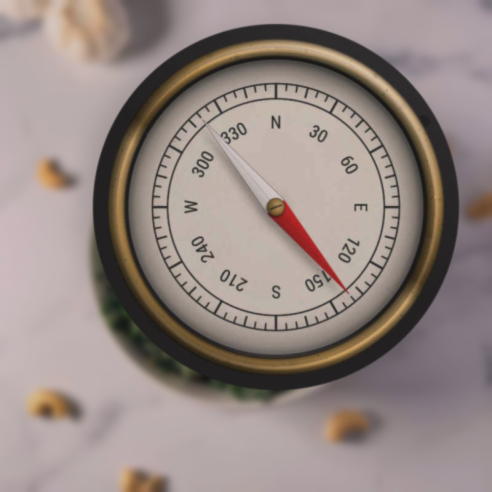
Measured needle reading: 140 °
